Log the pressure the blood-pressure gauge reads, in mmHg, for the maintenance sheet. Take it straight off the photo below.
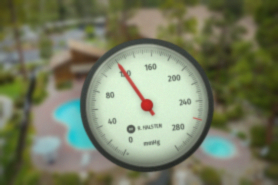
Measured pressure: 120 mmHg
